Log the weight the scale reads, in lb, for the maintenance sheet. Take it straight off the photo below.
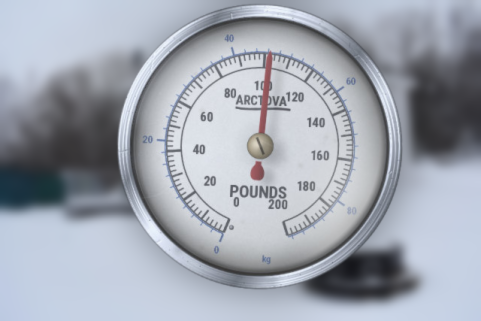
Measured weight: 102 lb
